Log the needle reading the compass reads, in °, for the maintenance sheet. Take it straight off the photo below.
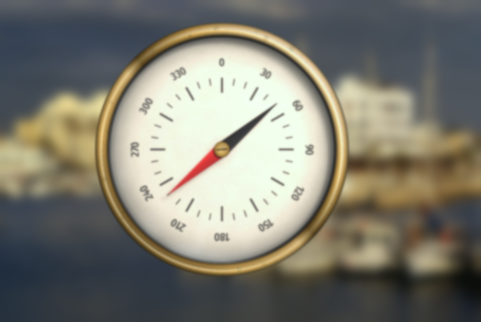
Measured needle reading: 230 °
